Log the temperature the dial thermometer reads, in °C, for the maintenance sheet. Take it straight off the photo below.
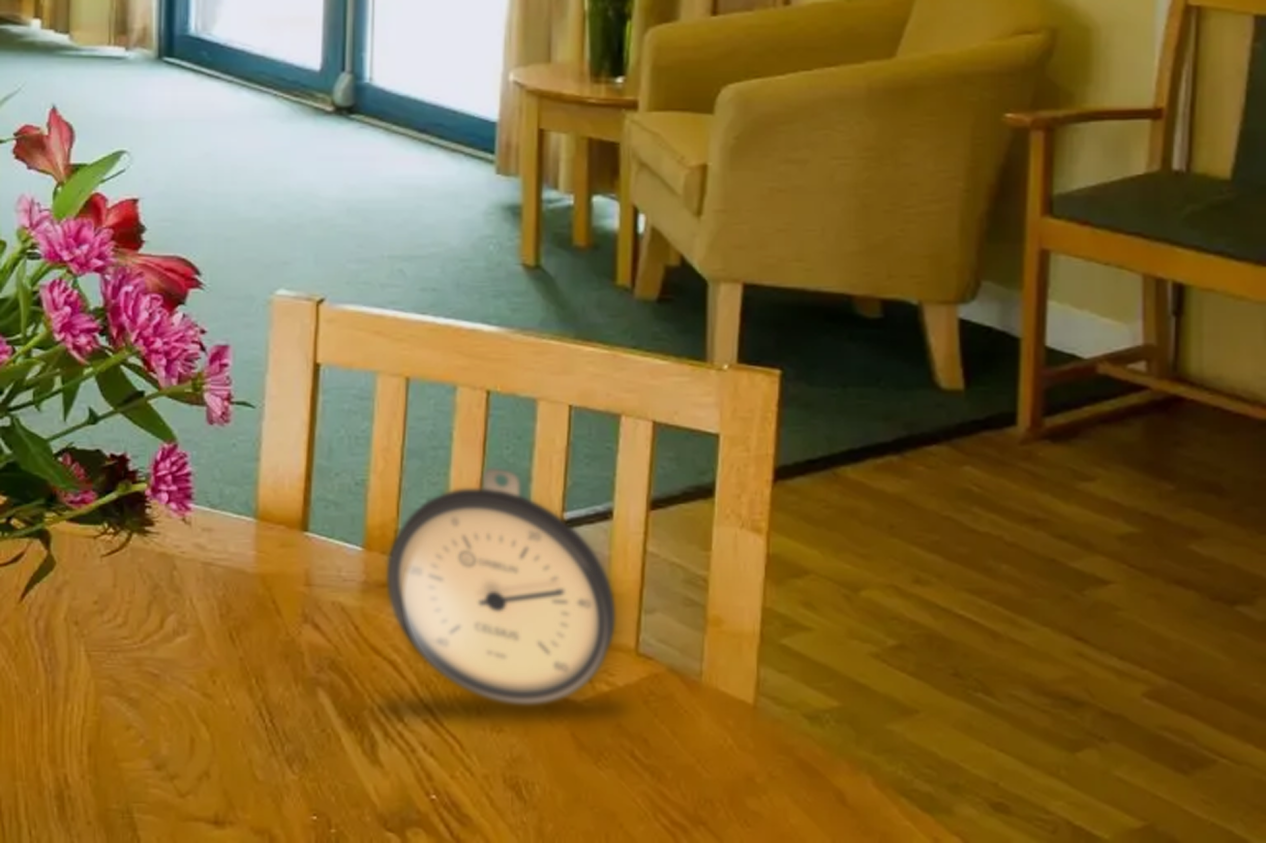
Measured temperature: 36 °C
